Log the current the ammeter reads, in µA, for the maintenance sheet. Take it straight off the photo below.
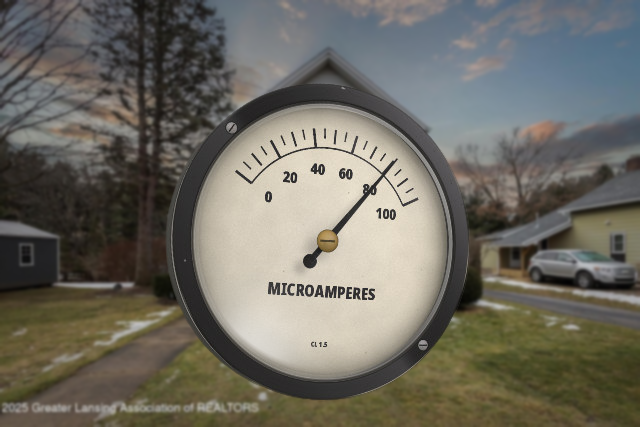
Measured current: 80 µA
